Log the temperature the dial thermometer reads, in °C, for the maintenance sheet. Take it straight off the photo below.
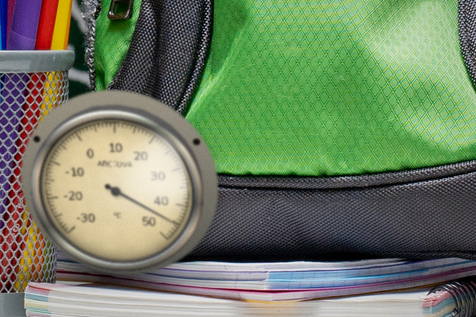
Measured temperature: 45 °C
